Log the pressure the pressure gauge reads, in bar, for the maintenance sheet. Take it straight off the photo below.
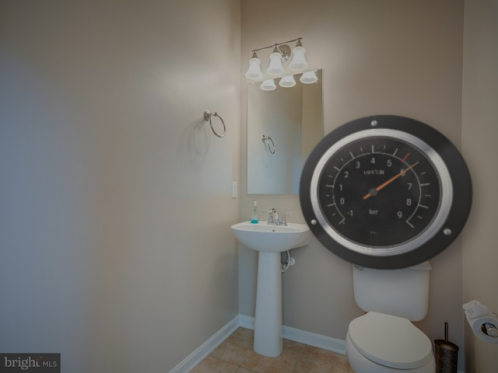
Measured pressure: 6 bar
